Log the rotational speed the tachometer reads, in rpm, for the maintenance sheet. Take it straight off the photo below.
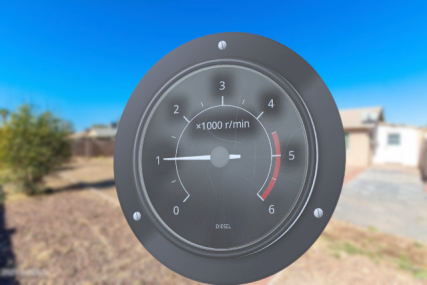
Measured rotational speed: 1000 rpm
